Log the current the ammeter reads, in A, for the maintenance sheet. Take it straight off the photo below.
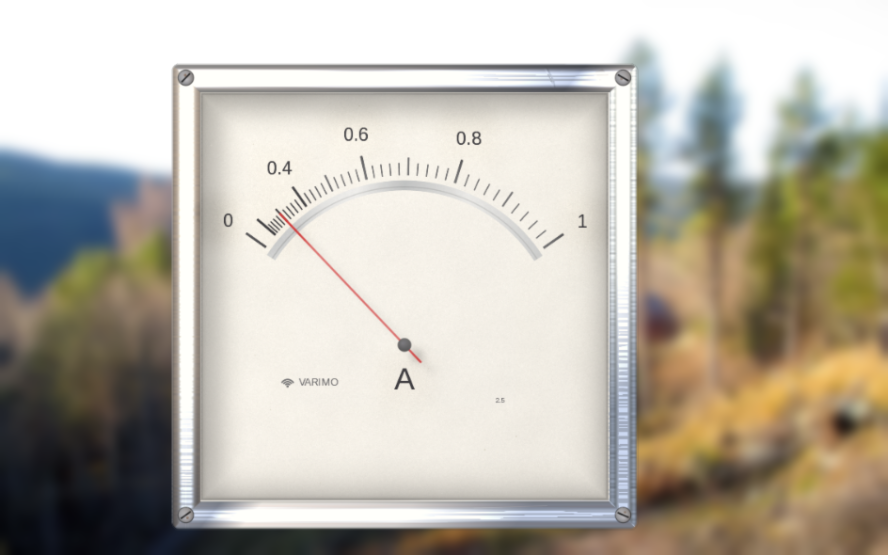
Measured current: 0.3 A
